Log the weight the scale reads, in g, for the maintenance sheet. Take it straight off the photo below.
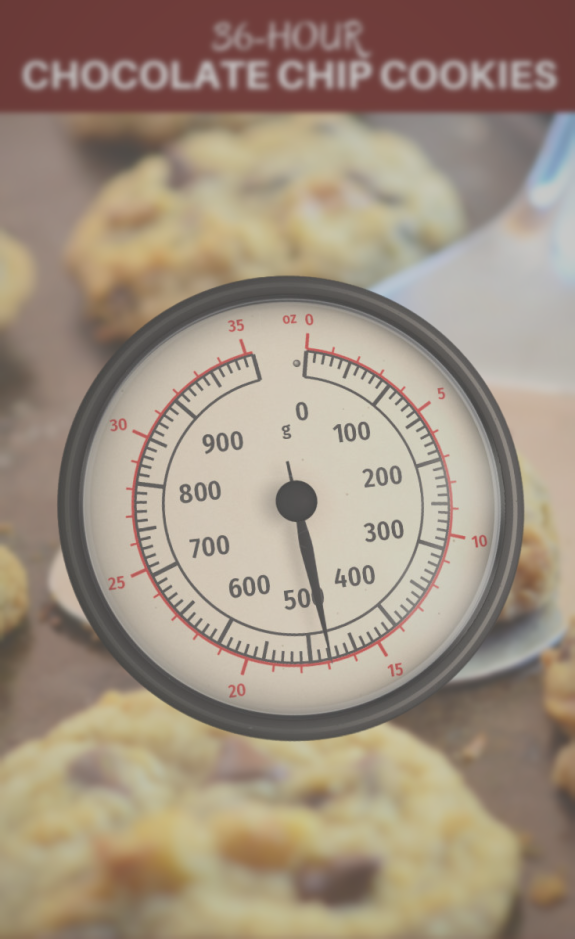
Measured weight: 480 g
